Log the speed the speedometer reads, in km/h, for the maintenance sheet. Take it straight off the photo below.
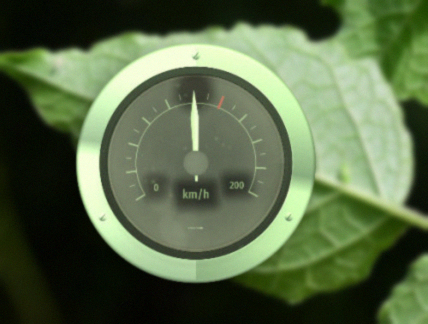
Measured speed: 100 km/h
